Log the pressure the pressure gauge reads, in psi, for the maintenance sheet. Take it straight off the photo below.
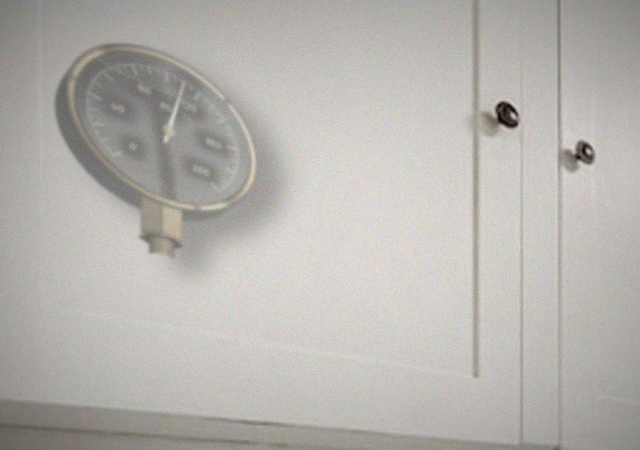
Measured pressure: 110 psi
